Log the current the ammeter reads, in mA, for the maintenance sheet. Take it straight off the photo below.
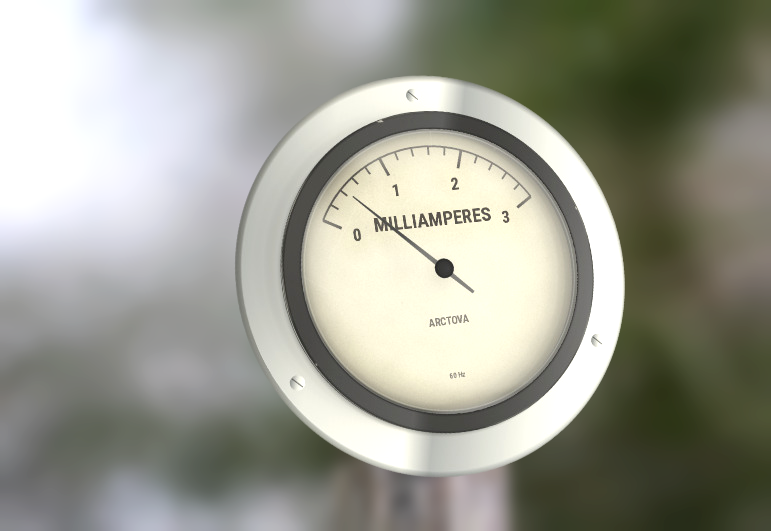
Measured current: 0.4 mA
